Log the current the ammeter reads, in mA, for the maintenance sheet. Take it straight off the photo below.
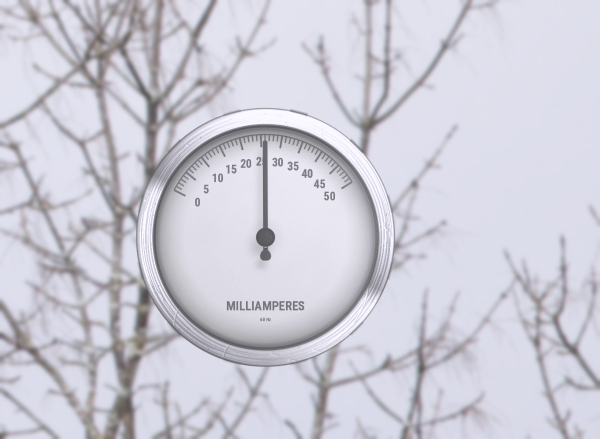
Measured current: 26 mA
